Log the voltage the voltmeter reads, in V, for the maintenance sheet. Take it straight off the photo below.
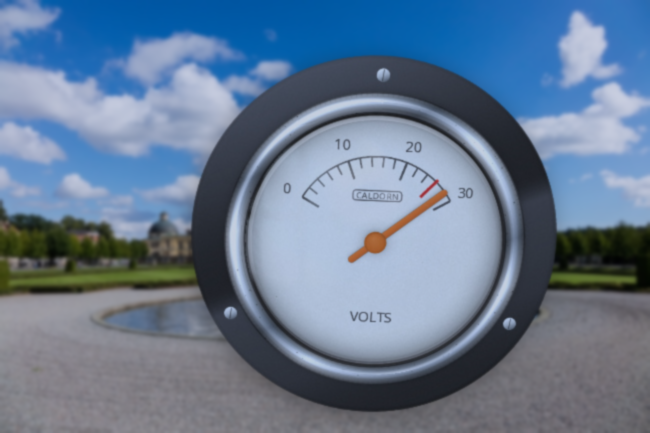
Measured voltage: 28 V
